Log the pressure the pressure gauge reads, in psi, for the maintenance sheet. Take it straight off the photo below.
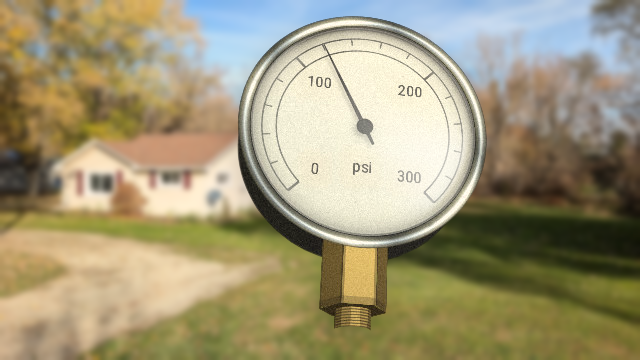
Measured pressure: 120 psi
